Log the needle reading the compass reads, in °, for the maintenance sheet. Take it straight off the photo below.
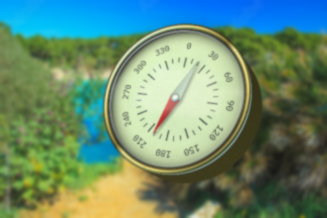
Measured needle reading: 200 °
